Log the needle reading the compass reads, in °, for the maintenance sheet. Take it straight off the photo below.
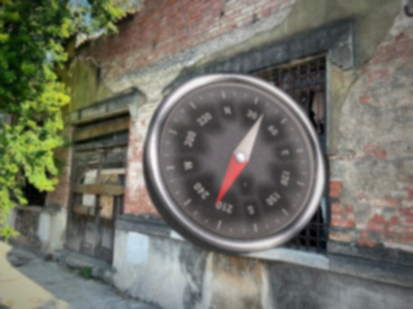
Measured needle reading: 220 °
